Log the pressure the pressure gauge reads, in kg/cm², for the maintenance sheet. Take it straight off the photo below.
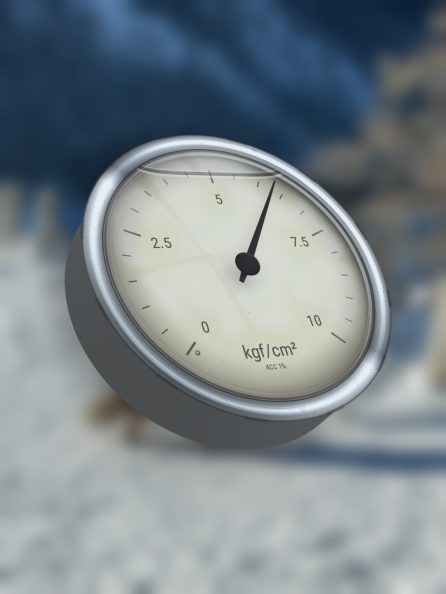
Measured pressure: 6.25 kg/cm²
